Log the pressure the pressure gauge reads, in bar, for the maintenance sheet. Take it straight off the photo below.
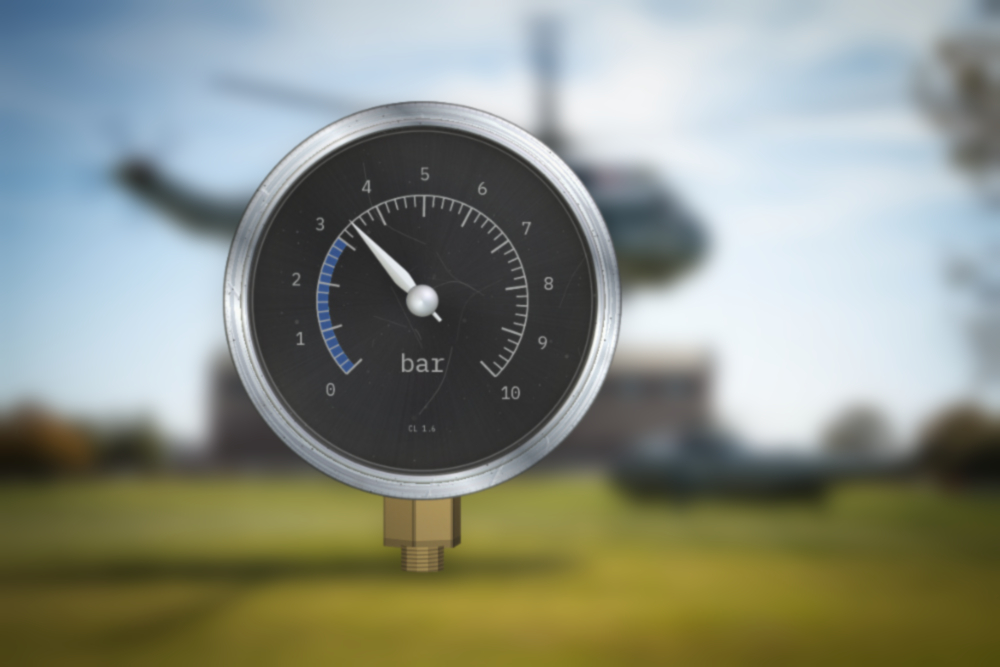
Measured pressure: 3.4 bar
